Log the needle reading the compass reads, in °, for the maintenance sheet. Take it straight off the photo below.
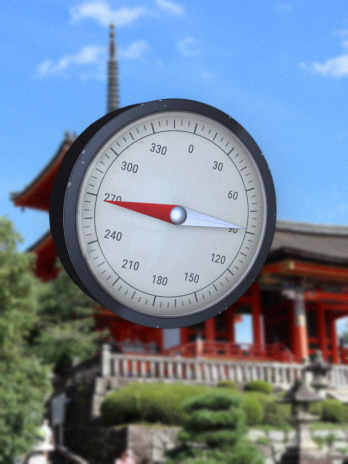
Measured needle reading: 267.5 °
